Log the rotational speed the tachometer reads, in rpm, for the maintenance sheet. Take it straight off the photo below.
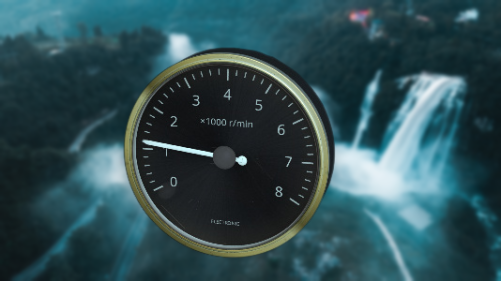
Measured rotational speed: 1200 rpm
